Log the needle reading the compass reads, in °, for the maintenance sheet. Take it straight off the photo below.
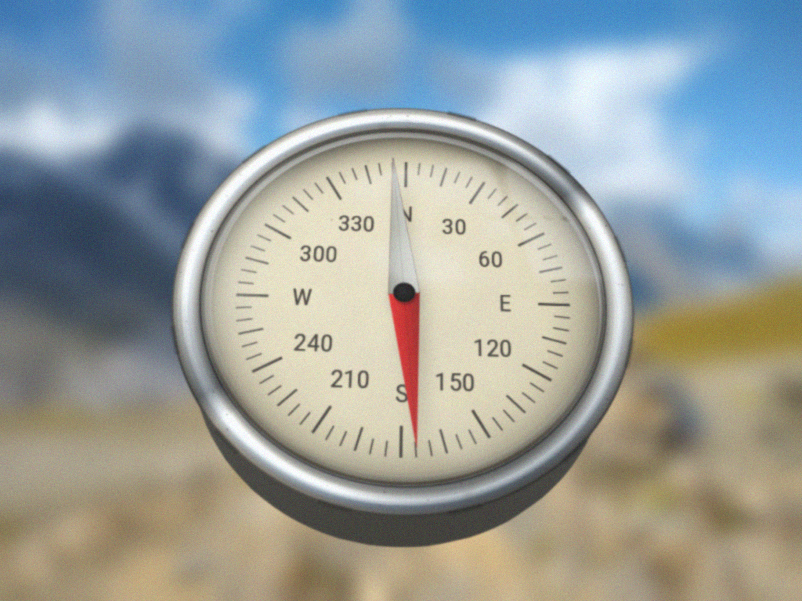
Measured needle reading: 175 °
